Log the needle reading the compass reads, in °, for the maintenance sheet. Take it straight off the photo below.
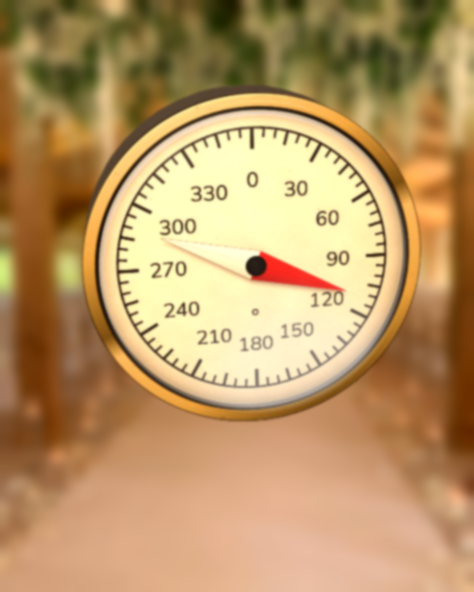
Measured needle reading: 110 °
